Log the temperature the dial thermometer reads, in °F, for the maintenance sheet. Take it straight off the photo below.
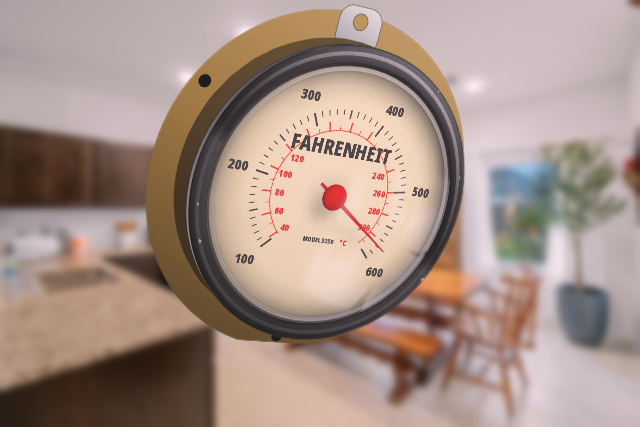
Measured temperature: 580 °F
